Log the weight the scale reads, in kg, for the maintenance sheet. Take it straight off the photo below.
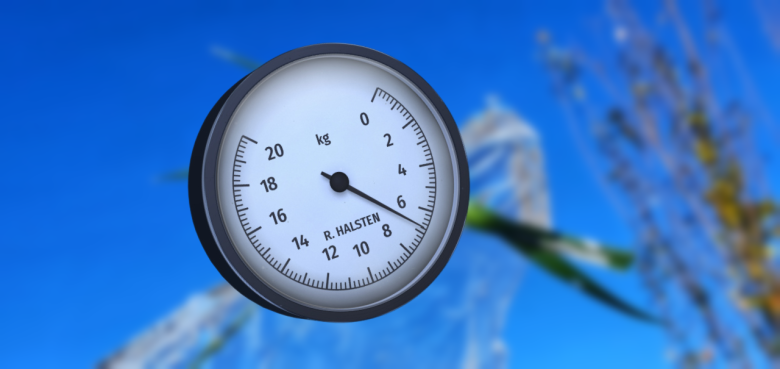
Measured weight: 6.8 kg
